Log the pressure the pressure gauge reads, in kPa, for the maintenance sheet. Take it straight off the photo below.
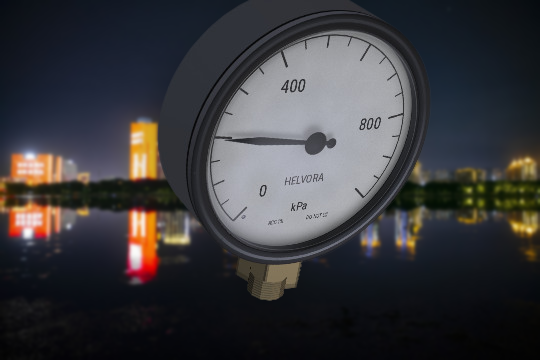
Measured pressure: 200 kPa
